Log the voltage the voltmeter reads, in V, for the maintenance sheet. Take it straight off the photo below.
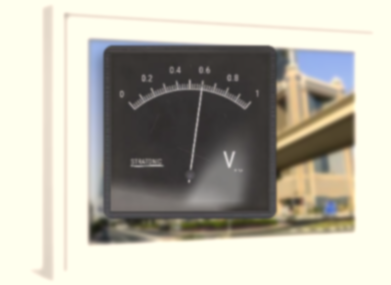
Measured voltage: 0.6 V
